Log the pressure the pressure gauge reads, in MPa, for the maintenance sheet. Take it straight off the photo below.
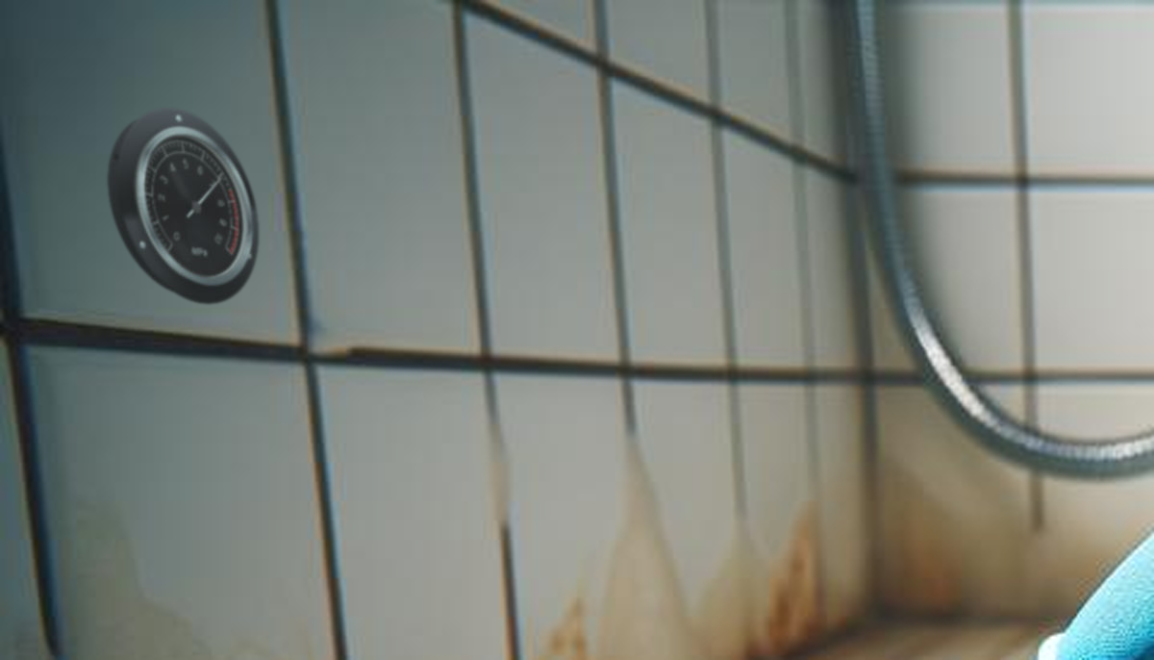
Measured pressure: 7 MPa
